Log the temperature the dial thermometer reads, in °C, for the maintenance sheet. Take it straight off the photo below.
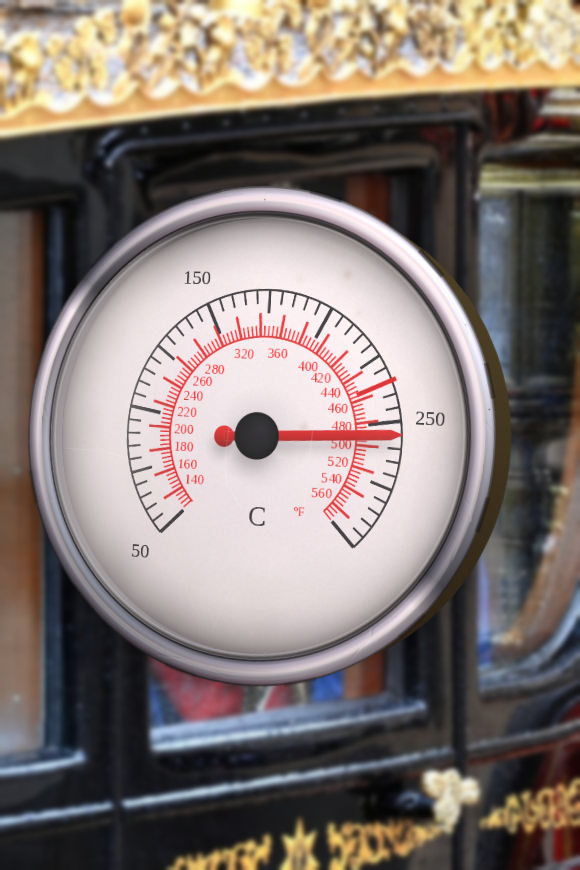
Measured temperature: 255 °C
